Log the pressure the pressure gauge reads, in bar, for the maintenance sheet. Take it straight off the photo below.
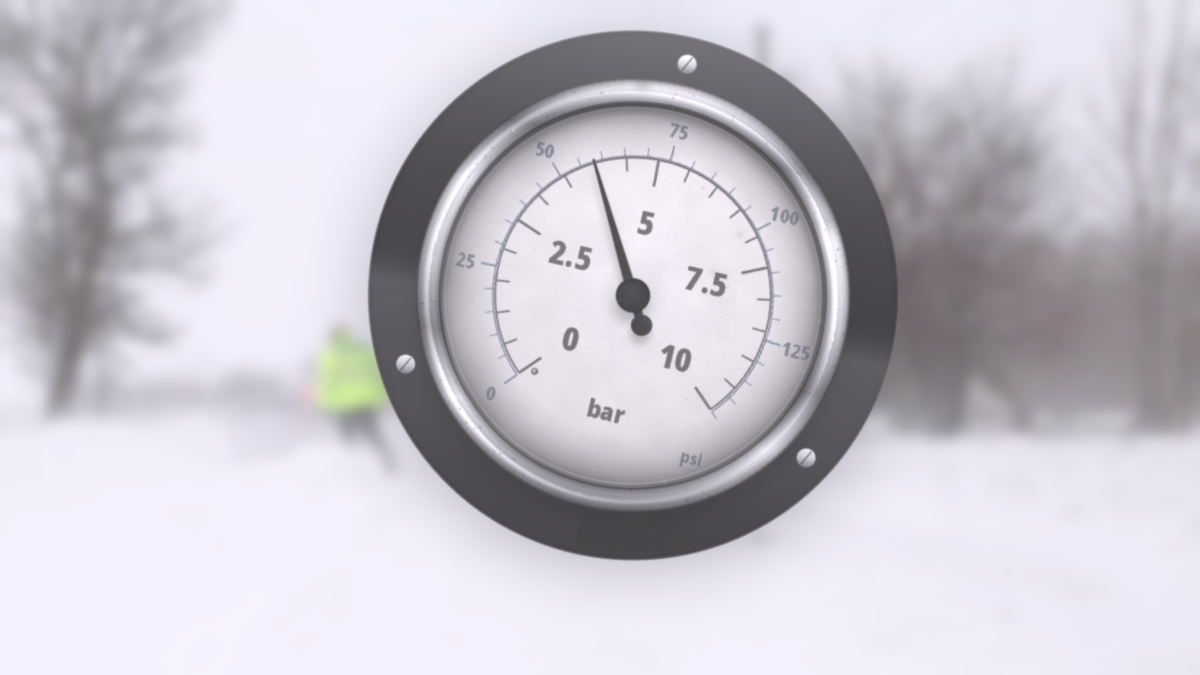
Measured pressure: 4 bar
